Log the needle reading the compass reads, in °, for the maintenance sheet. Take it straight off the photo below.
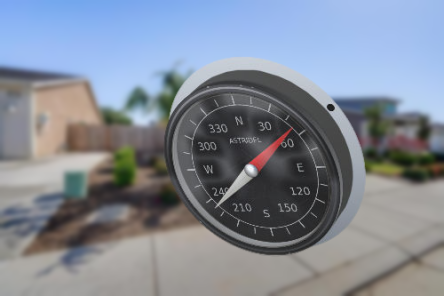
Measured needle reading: 52.5 °
